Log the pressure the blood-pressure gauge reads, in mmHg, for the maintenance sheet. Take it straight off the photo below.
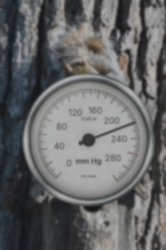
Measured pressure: 220 mmHg
